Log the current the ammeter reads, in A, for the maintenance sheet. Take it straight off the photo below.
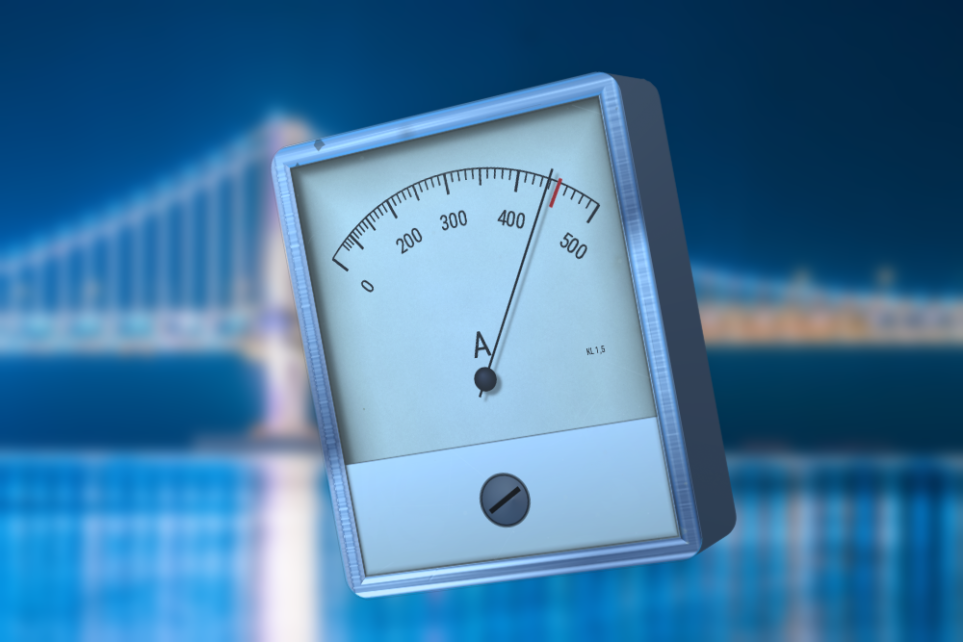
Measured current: 440 A
